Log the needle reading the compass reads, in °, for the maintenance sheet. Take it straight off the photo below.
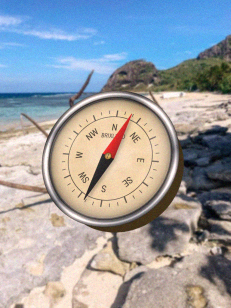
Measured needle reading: 20 °
